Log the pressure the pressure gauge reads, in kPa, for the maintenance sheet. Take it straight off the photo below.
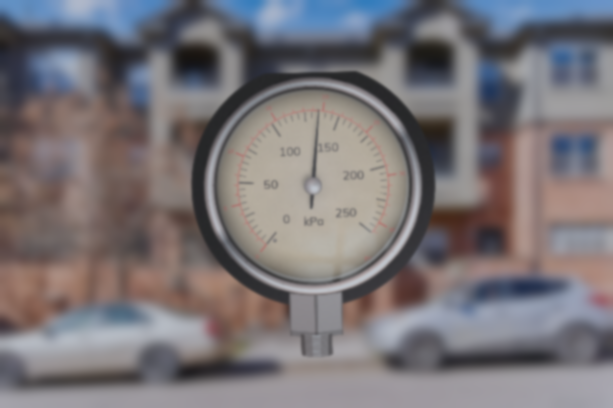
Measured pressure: 135 kPa
